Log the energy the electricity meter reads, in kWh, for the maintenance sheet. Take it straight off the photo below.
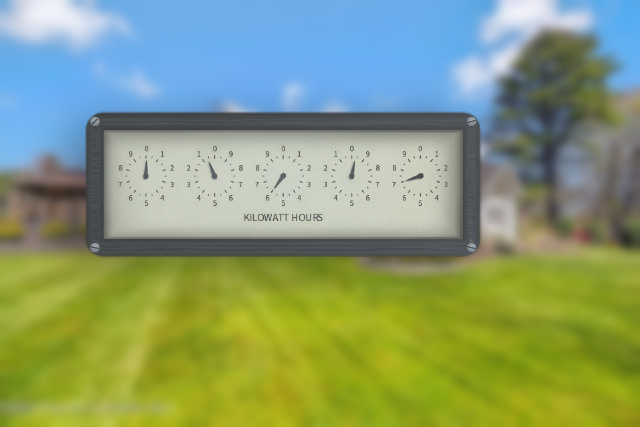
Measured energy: 597 kWh
